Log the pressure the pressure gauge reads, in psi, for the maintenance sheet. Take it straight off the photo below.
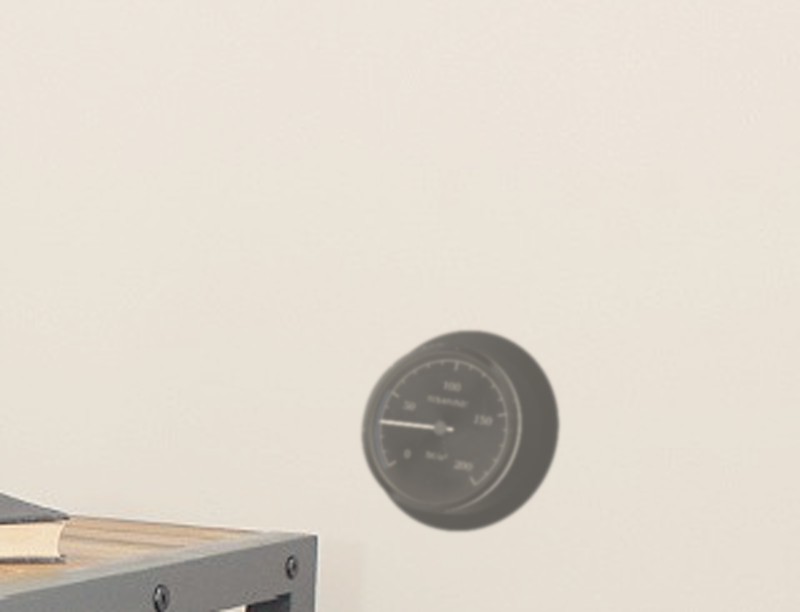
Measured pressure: 30 psi
